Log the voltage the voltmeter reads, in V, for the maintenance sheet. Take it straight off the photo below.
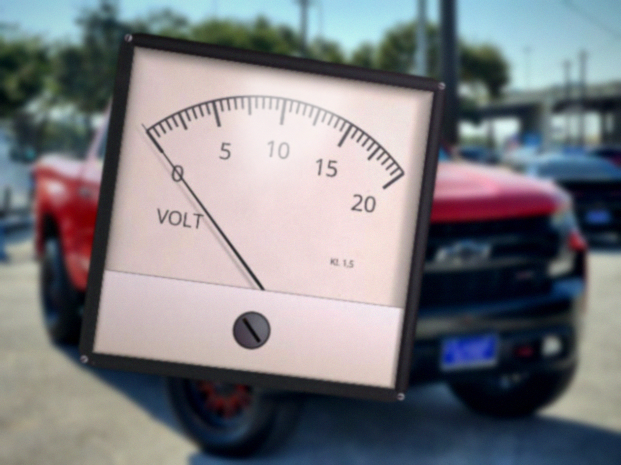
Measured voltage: 0 V
